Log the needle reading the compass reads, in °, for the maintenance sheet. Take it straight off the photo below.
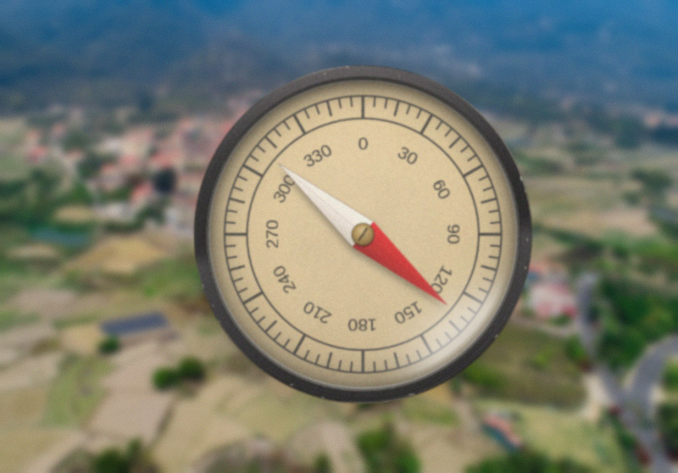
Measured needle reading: 130 °
